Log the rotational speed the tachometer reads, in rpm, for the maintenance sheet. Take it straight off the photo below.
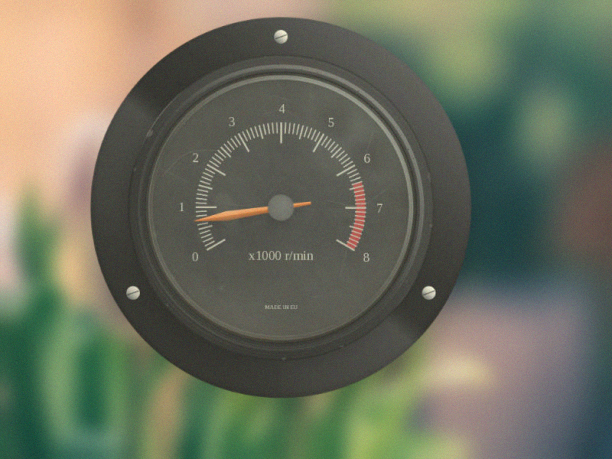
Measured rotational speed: 700 rpm
